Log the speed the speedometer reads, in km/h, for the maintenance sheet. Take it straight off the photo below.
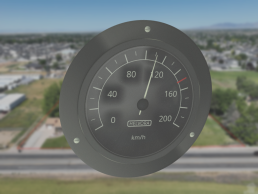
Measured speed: 110 km/h
